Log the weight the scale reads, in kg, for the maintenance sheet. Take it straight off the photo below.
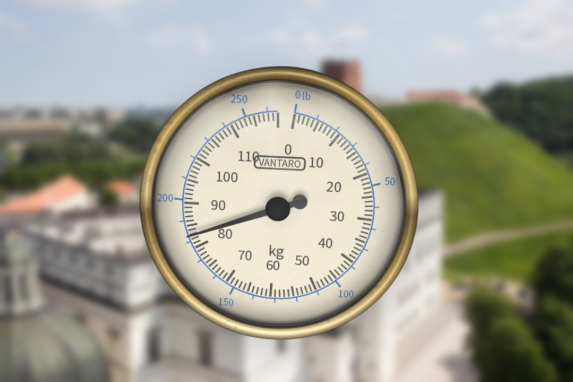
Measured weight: 83 kg
